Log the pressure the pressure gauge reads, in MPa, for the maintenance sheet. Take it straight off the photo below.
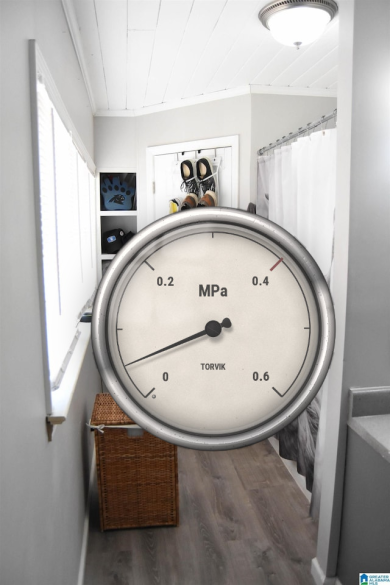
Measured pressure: 0.05 MPa
